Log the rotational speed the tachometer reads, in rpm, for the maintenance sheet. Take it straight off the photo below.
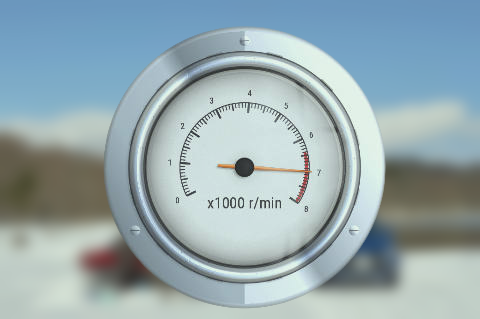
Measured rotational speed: 7000 rpm
